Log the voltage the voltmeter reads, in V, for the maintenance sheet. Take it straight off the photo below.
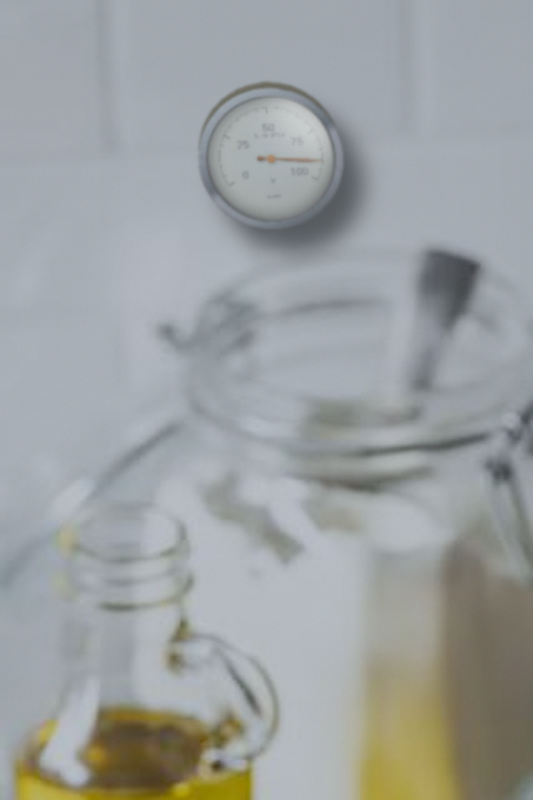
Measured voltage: 90 V
